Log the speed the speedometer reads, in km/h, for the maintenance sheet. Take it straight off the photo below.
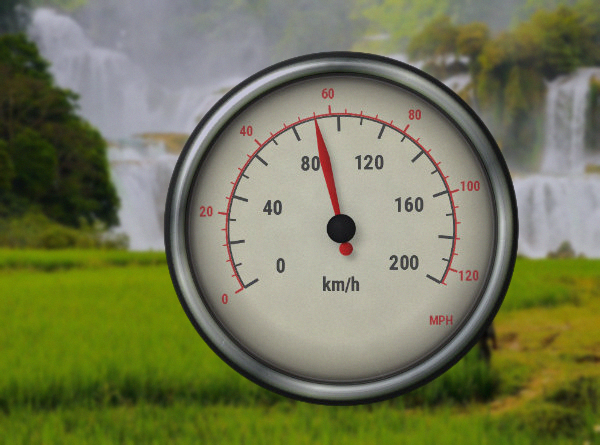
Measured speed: 90 km/h
